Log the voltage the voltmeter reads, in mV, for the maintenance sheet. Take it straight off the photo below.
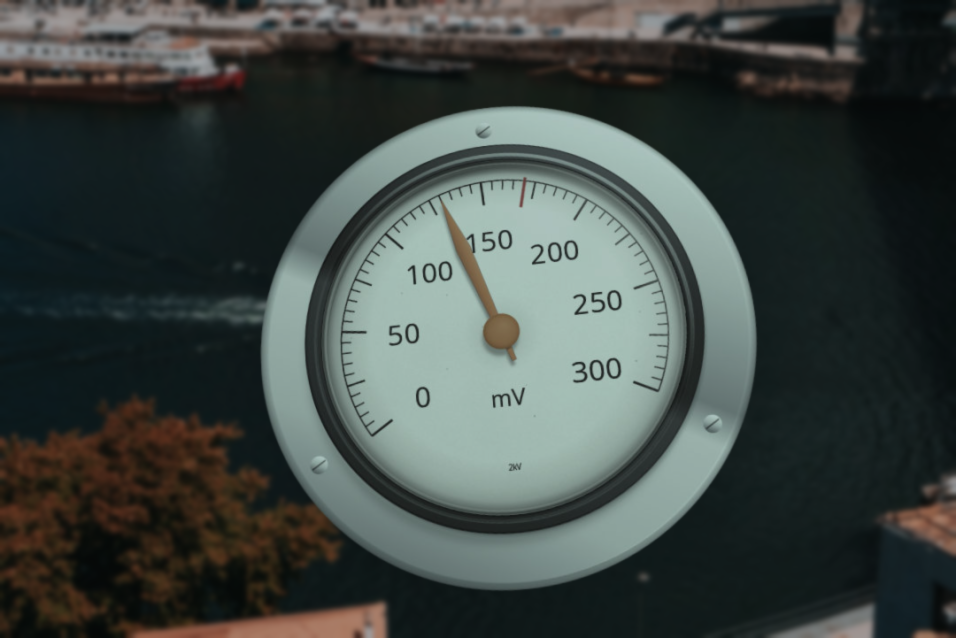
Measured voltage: 130 mV
